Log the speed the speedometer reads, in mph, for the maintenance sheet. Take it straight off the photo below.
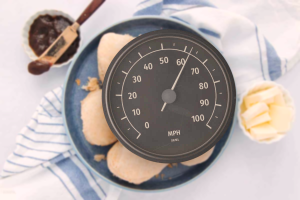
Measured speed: 62.5 mph
